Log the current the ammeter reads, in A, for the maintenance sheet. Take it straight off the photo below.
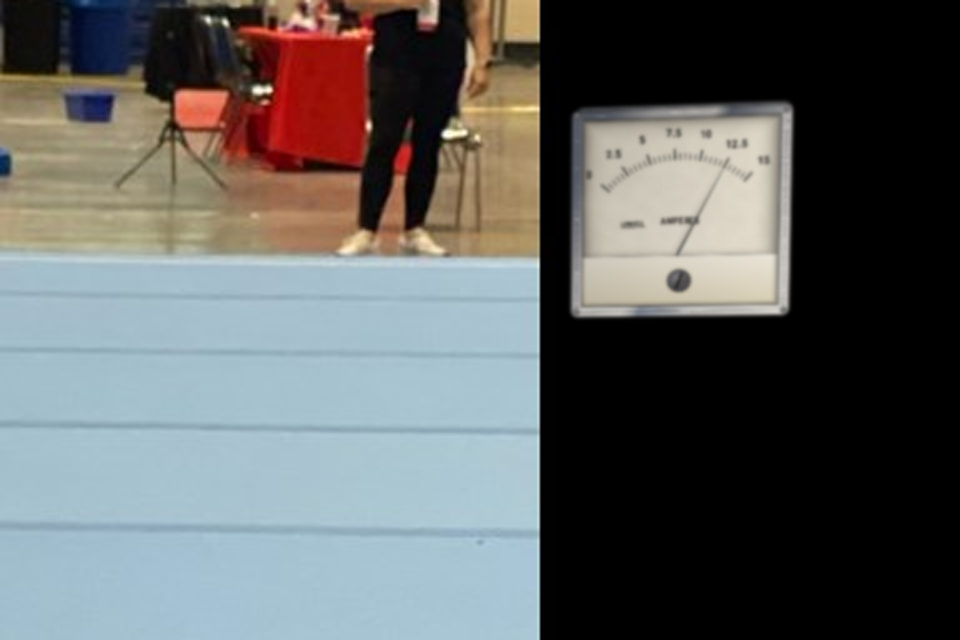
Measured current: 12.5 A
